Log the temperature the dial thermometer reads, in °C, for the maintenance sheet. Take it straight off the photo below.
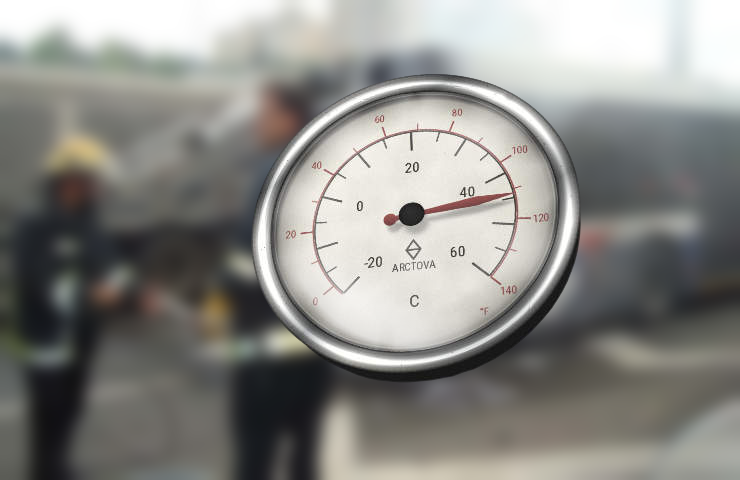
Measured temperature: 45 °C
